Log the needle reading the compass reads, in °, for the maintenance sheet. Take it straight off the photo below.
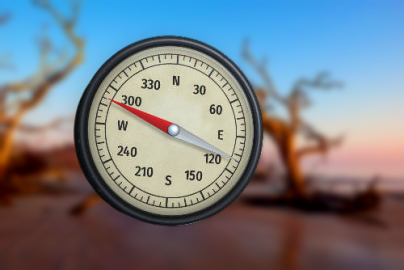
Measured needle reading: 290 °
